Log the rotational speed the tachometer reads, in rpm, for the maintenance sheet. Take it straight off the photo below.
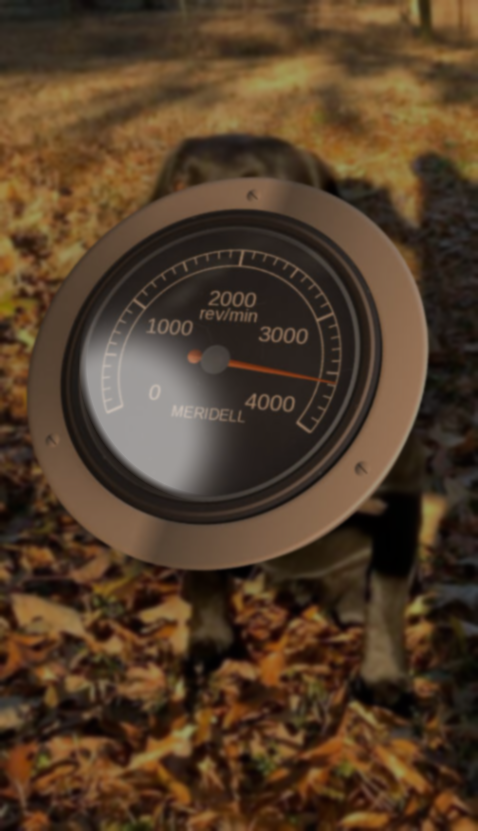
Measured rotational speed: 3600 rpm
